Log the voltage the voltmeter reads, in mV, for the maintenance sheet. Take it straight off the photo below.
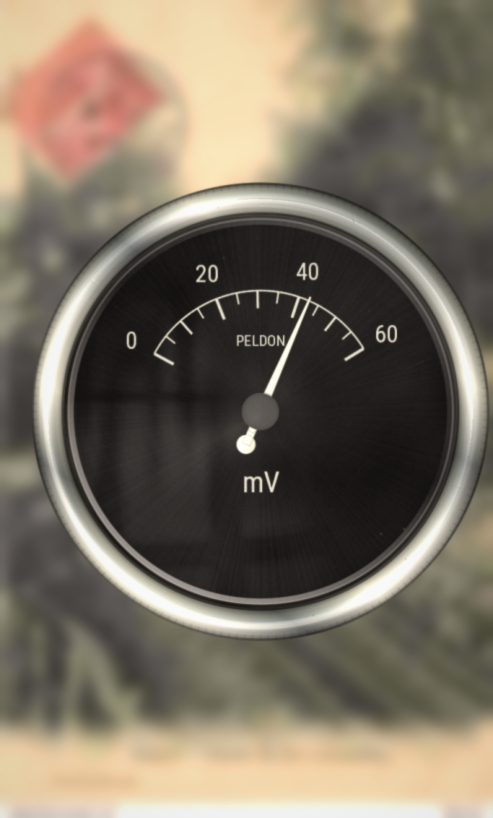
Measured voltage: 42.5 mV
